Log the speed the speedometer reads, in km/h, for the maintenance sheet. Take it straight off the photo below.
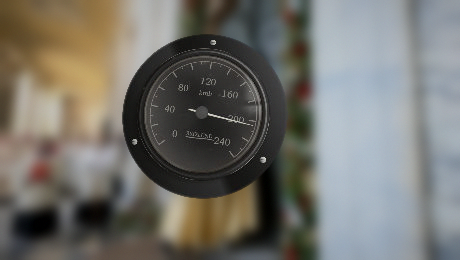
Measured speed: 205 km/h
